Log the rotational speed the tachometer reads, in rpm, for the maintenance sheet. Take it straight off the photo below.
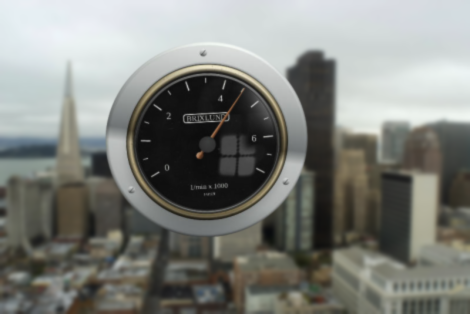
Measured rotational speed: 4500 rpm
